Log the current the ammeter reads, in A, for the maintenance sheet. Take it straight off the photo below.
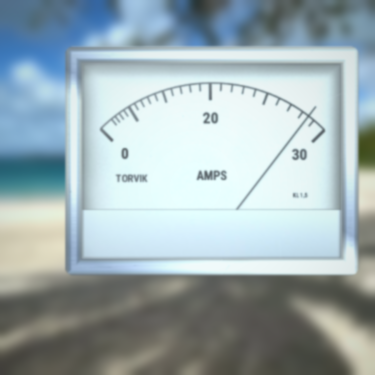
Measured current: 28.5 A
